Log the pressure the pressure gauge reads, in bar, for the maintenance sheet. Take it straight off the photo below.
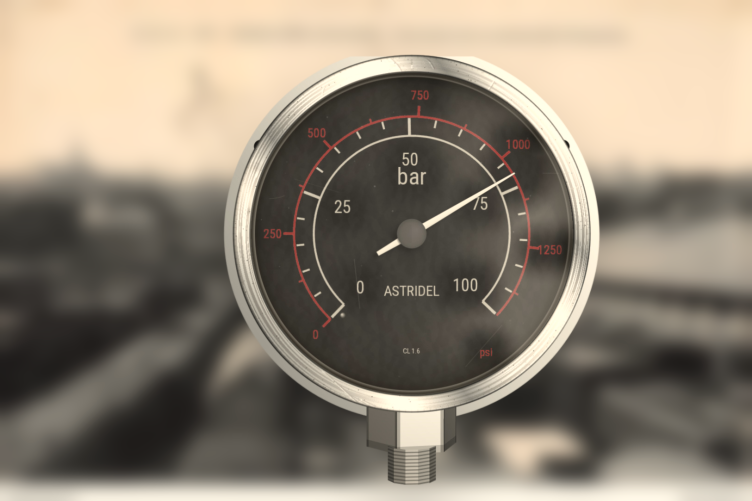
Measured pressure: 72.5 bar
